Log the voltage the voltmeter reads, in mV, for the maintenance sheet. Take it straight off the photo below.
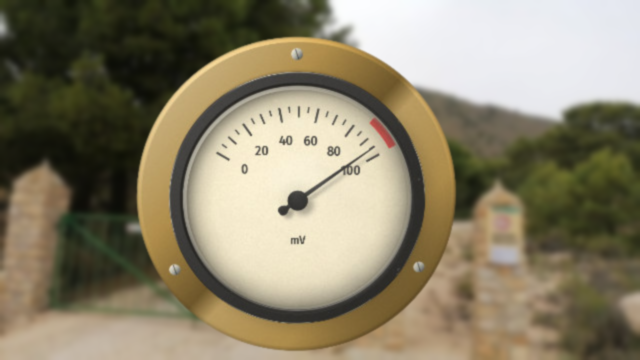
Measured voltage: 95 mV
